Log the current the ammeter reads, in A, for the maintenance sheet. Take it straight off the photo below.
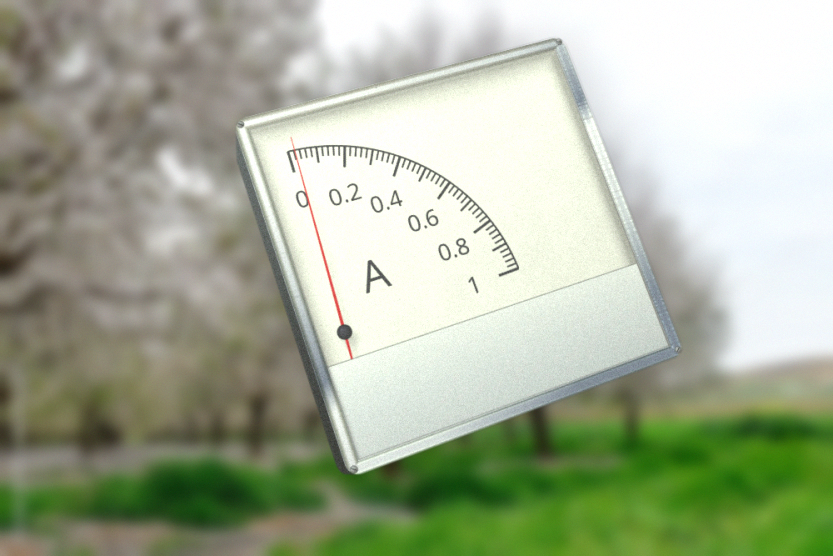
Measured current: 0.02 A
